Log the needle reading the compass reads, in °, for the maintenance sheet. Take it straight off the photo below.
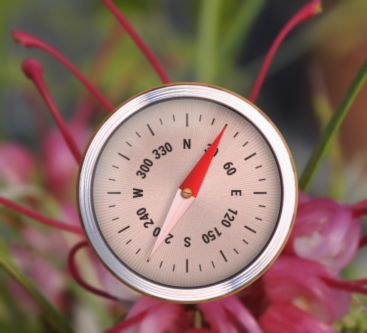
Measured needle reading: 30 °
